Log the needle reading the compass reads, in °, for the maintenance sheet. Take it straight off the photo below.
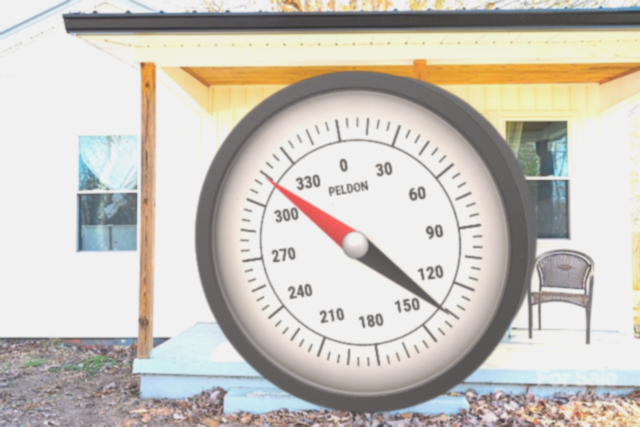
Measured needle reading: 315 °
